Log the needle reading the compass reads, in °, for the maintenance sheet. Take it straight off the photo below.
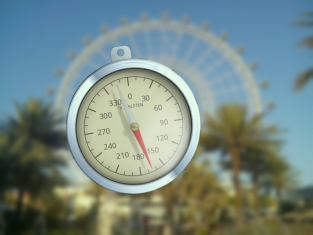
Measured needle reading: 165 °
